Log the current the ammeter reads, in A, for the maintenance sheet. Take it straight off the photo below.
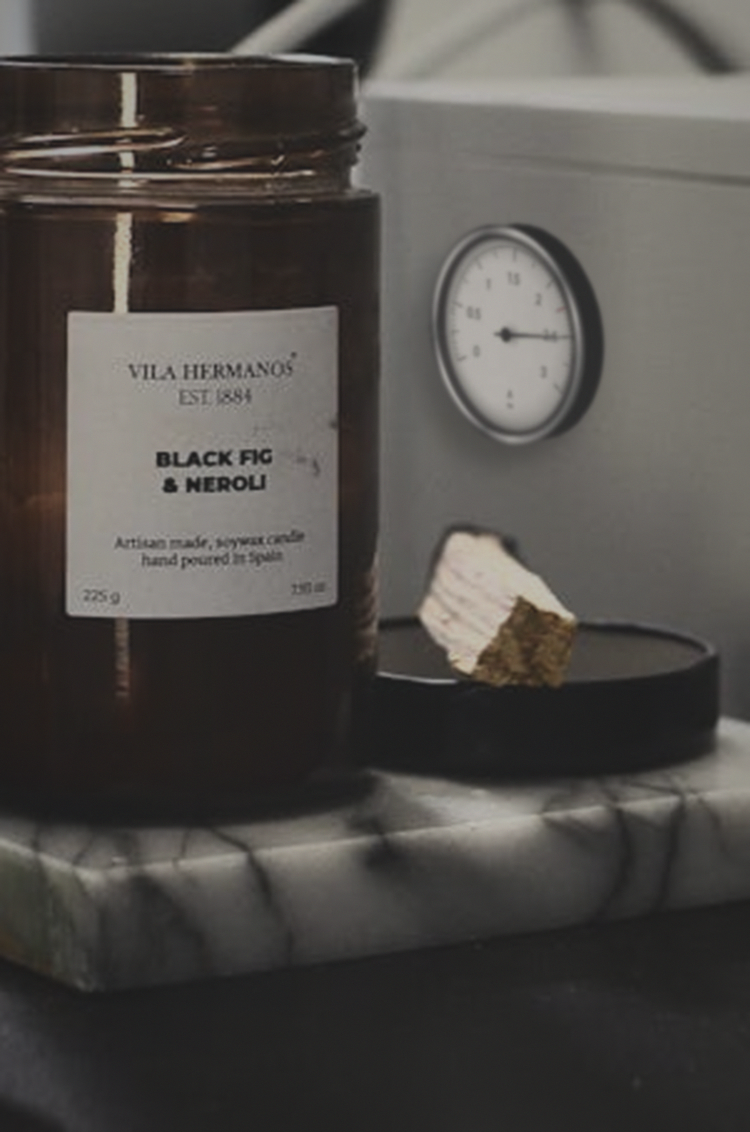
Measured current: 2.5 A
